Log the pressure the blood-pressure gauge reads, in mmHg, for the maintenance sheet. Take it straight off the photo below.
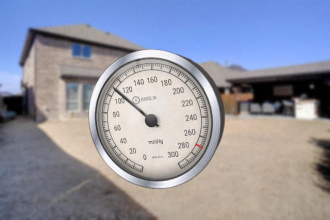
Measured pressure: 110 mmHg
